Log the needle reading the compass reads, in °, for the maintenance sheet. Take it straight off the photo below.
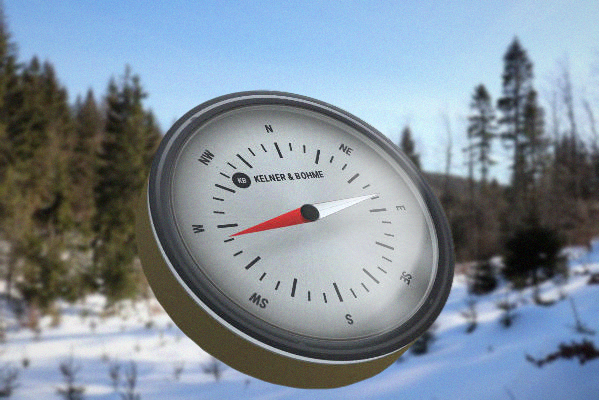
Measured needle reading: 260 °
